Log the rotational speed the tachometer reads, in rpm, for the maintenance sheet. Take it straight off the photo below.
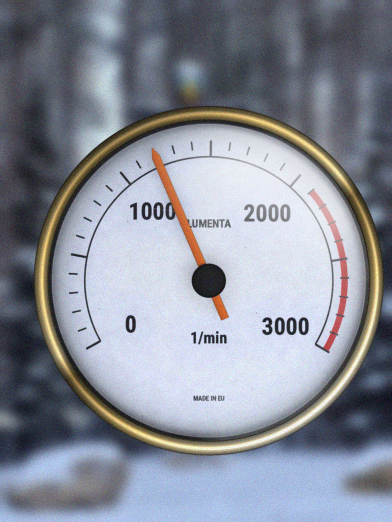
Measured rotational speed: 1200 rpm
